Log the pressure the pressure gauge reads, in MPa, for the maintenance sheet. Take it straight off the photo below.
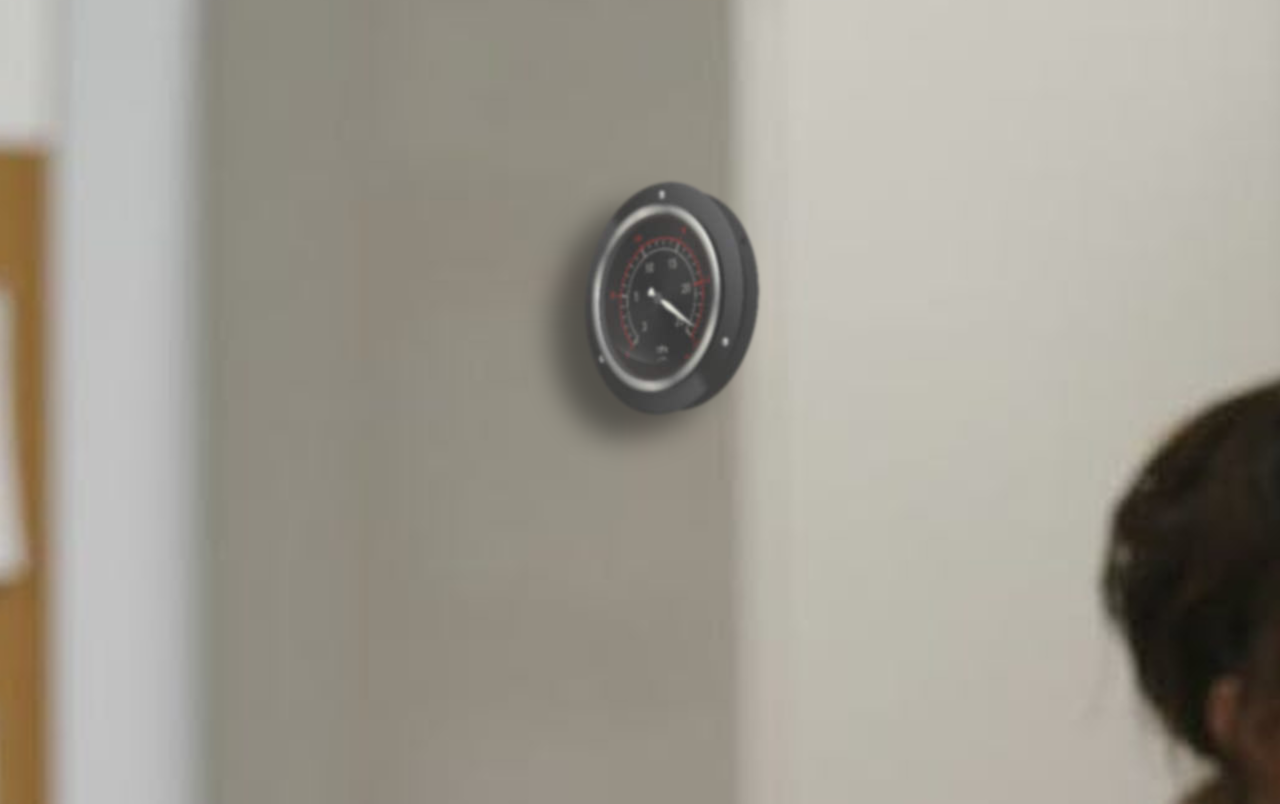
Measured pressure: 24 MPa
